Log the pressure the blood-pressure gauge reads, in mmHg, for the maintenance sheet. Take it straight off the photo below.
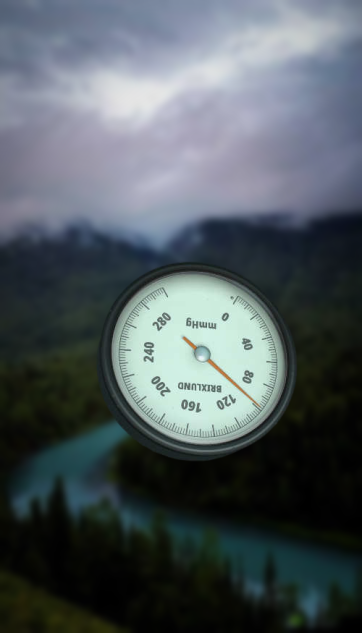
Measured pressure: 100 mmHg
